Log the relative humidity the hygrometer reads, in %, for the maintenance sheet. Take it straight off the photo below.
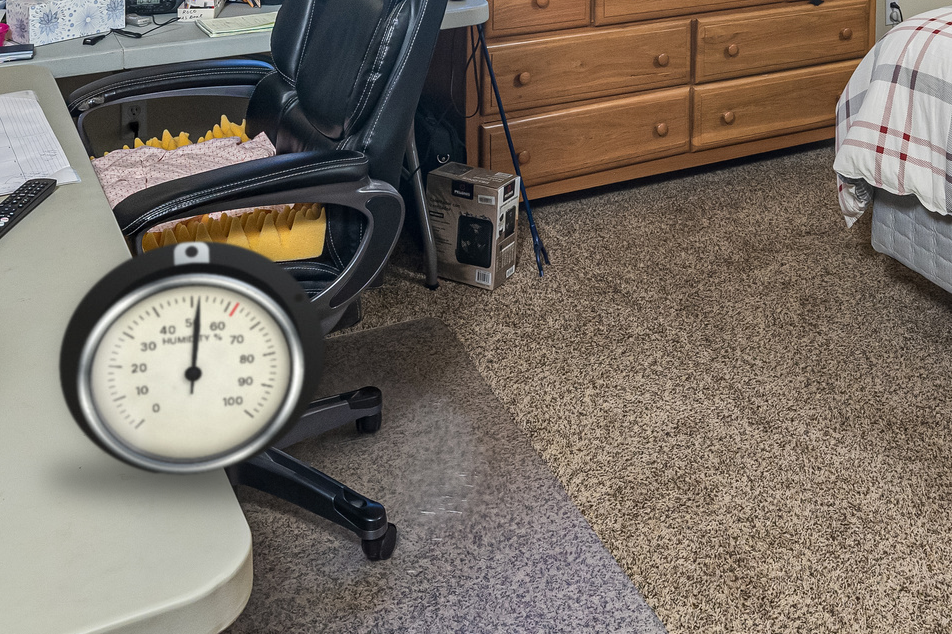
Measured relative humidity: 52 %
